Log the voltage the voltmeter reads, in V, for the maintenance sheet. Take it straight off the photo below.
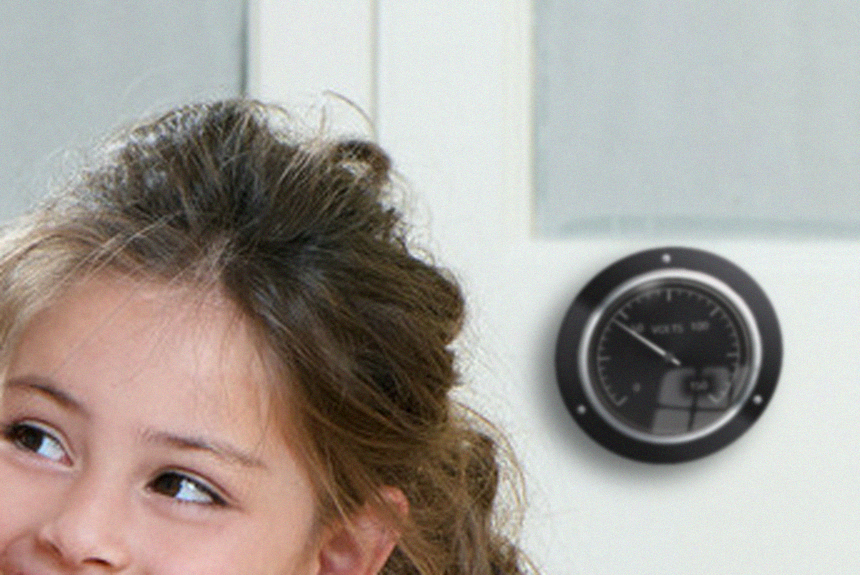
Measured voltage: 45 V
